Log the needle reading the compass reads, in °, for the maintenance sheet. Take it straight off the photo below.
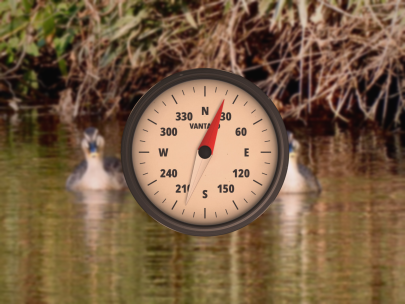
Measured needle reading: 20 °
